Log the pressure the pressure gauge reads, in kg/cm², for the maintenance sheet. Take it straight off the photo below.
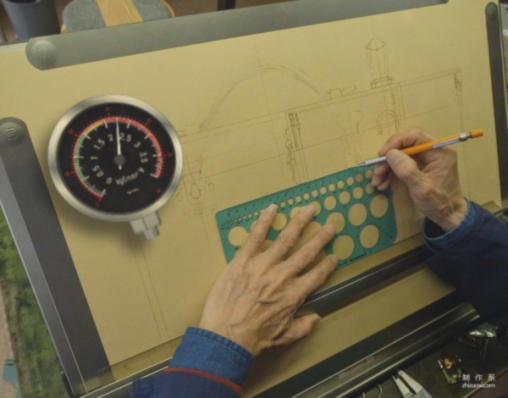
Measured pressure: 2.25 kg/cm²
